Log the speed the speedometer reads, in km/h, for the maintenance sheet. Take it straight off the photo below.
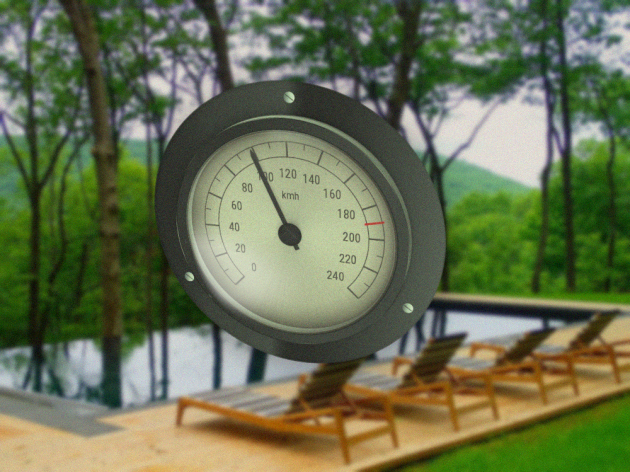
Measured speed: 100 km/h
